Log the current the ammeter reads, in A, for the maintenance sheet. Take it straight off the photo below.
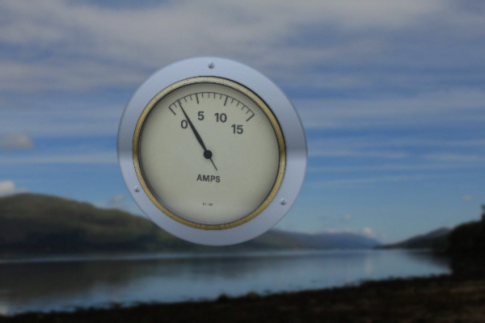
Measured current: 2 A
